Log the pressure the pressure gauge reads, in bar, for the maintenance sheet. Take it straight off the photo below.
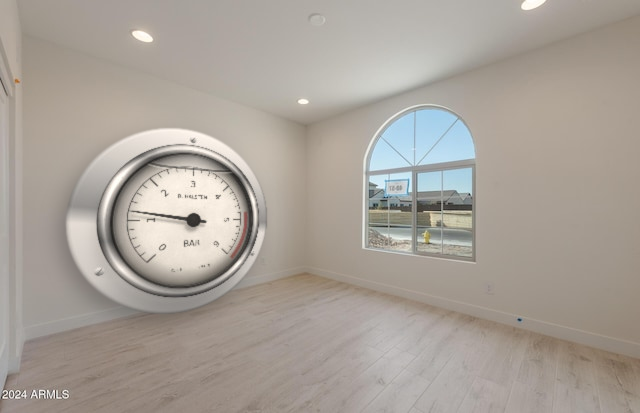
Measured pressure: 1.2 bar
